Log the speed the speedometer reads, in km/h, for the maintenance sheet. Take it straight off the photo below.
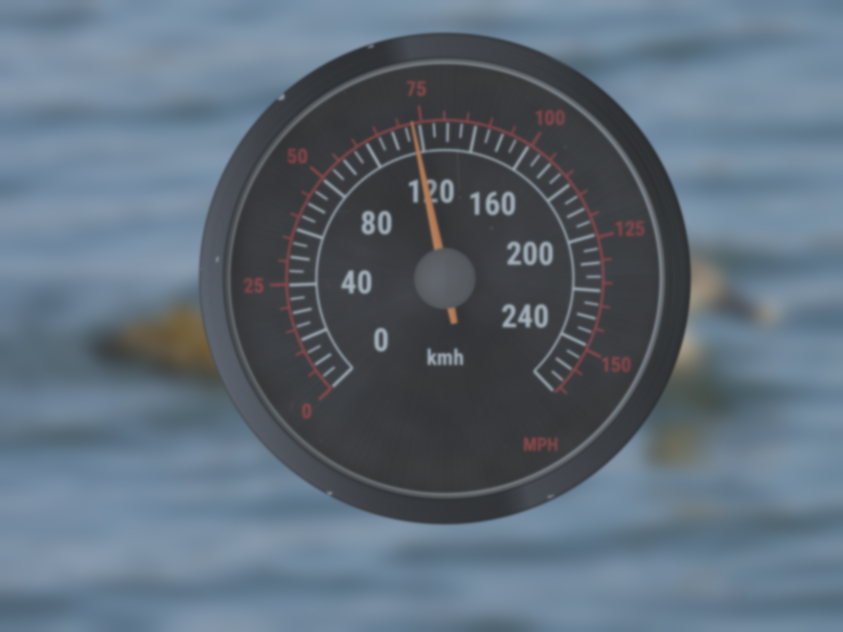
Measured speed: 117.5 km/h
